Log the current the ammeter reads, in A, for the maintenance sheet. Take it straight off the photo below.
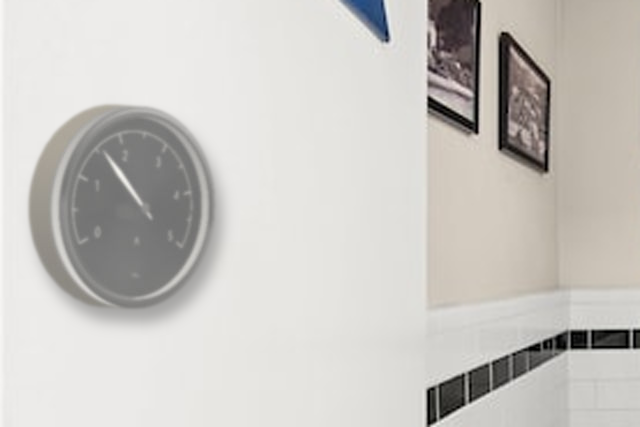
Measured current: 1.5 A
